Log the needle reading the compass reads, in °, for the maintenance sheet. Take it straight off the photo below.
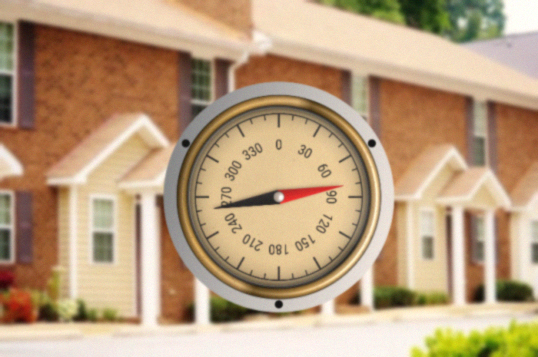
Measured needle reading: 80 °
